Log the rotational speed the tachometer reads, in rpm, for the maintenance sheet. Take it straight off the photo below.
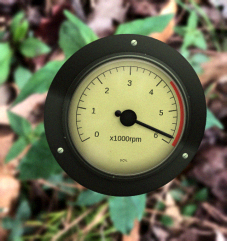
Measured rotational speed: 5800 rpm
